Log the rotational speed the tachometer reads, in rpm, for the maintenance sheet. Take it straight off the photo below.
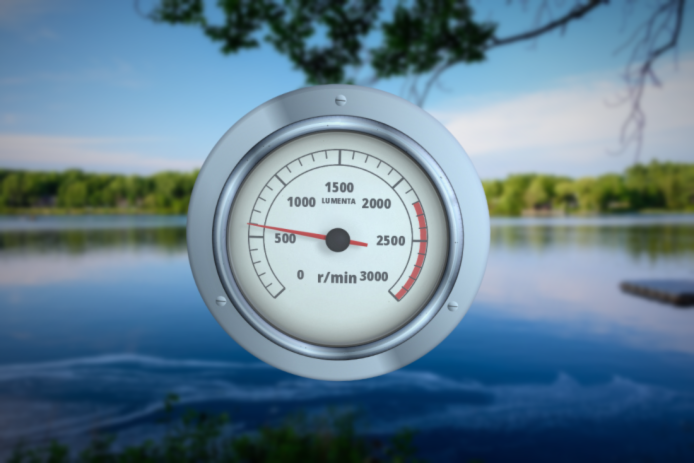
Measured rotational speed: 600 rpm
